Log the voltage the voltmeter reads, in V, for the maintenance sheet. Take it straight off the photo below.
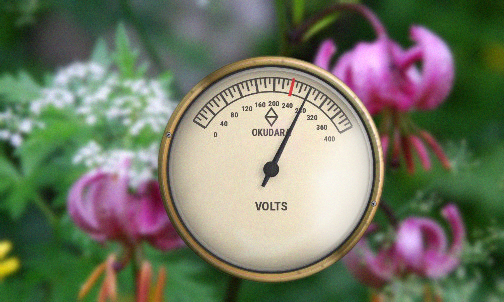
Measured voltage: 280 V
